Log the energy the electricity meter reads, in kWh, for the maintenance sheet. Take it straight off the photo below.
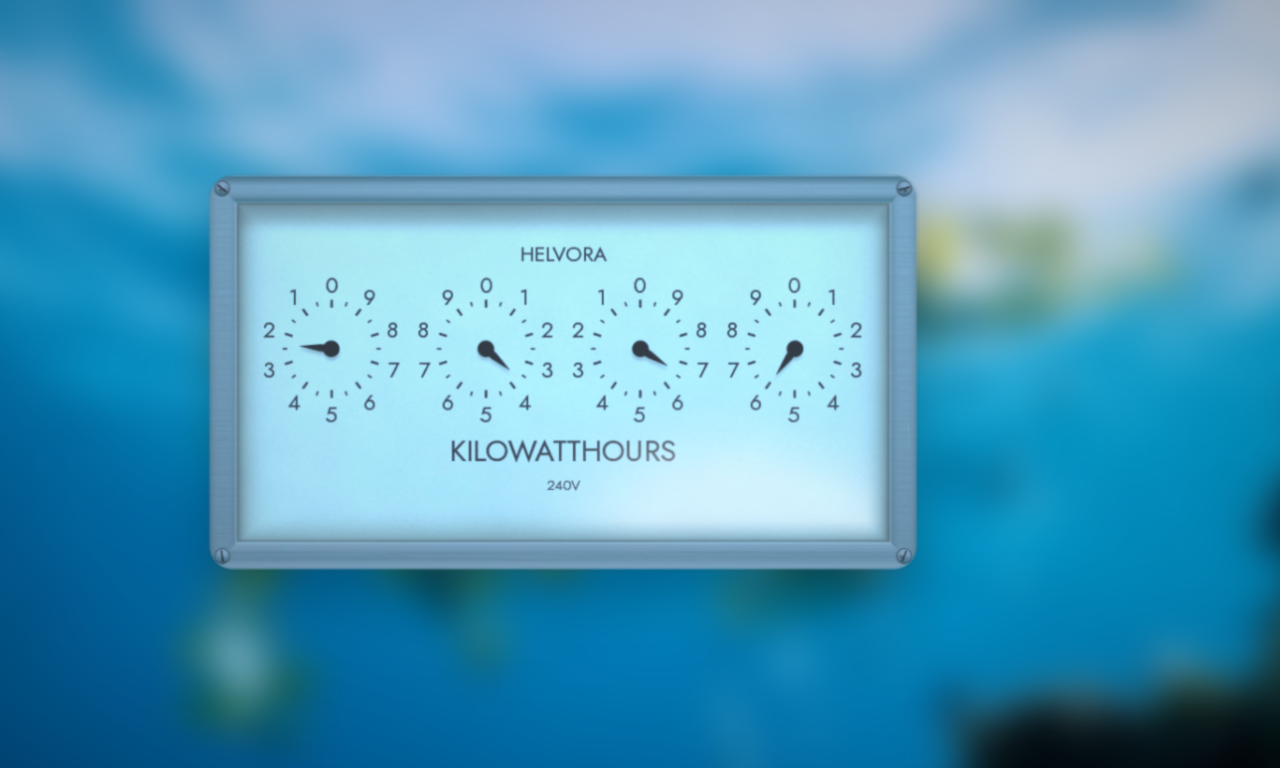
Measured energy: 2366 kWh
